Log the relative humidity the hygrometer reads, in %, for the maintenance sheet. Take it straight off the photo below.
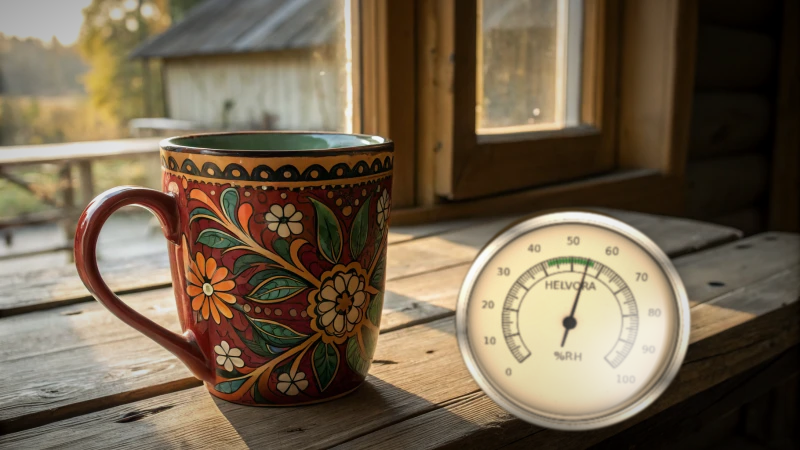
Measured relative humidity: 55 %
